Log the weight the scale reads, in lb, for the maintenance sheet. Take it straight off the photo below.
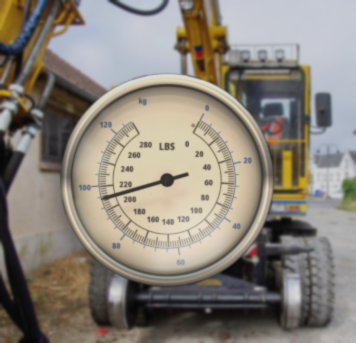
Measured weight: 210 lb
